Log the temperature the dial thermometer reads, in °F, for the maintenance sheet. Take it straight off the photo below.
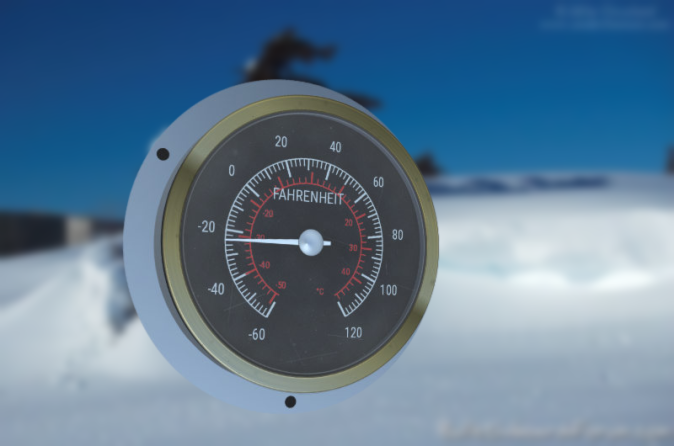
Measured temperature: -24 °F
